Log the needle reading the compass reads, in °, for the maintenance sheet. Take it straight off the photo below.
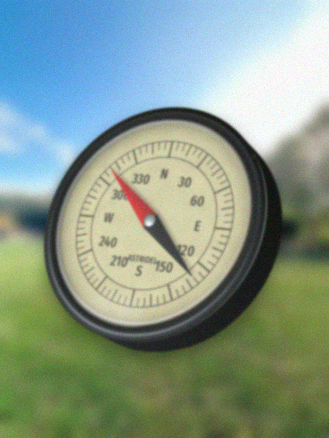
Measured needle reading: 310 °
